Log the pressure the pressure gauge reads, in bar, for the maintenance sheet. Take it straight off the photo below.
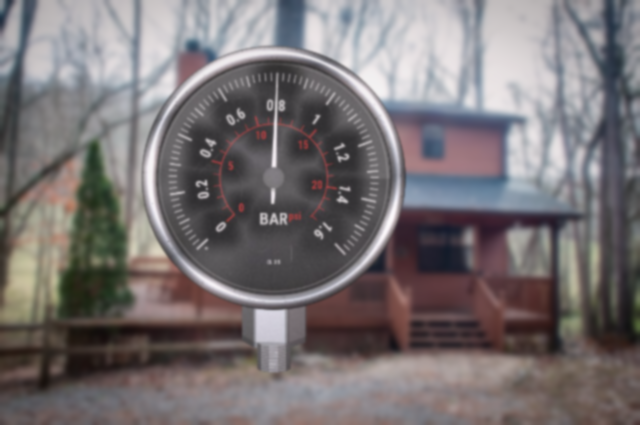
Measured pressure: 0.8 bar
